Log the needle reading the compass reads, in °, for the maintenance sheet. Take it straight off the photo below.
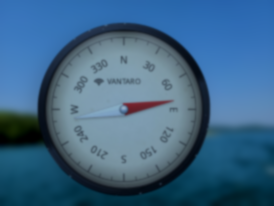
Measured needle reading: 80 °
